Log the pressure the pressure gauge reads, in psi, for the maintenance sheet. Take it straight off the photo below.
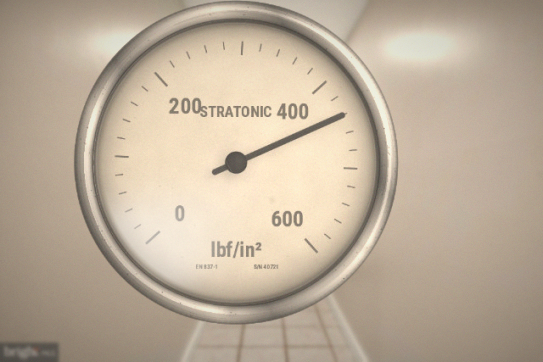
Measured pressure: 440 psi
